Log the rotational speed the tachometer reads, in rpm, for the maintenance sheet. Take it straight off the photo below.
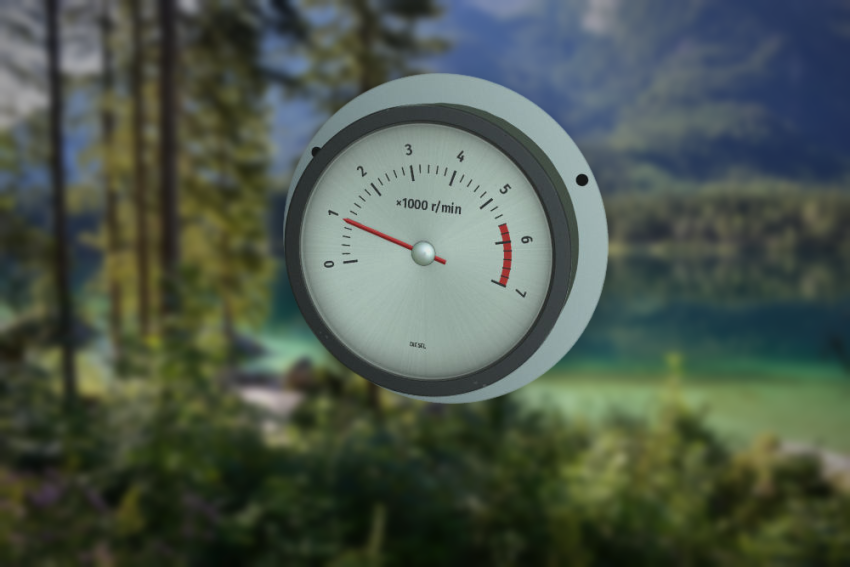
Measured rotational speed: 1000 rpm
